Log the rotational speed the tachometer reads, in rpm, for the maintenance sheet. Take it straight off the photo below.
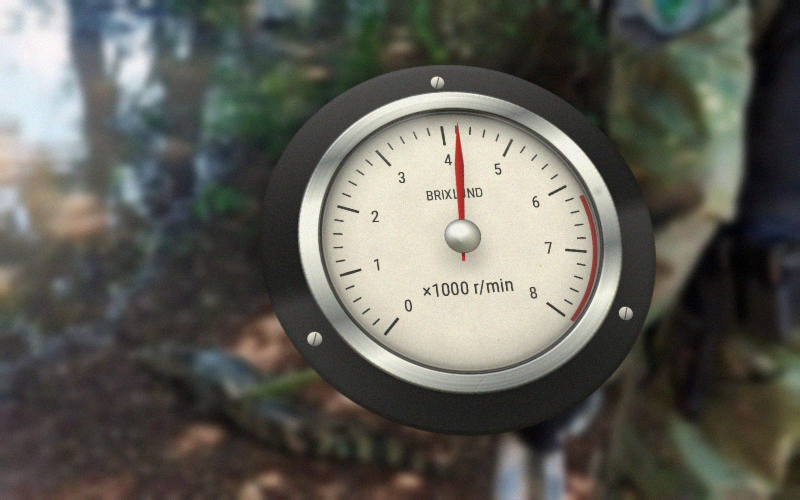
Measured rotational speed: 4200 rpm
